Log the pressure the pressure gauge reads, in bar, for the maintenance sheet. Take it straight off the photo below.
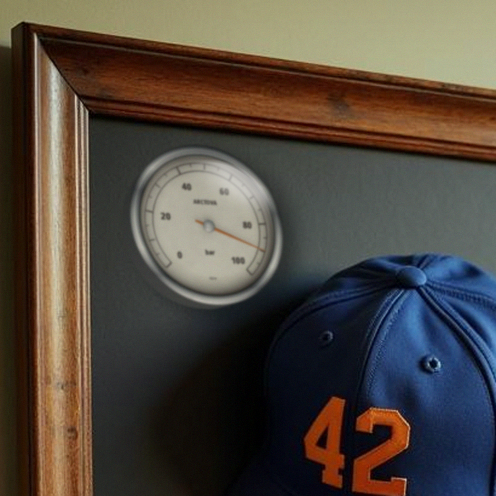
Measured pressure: 90 bar
